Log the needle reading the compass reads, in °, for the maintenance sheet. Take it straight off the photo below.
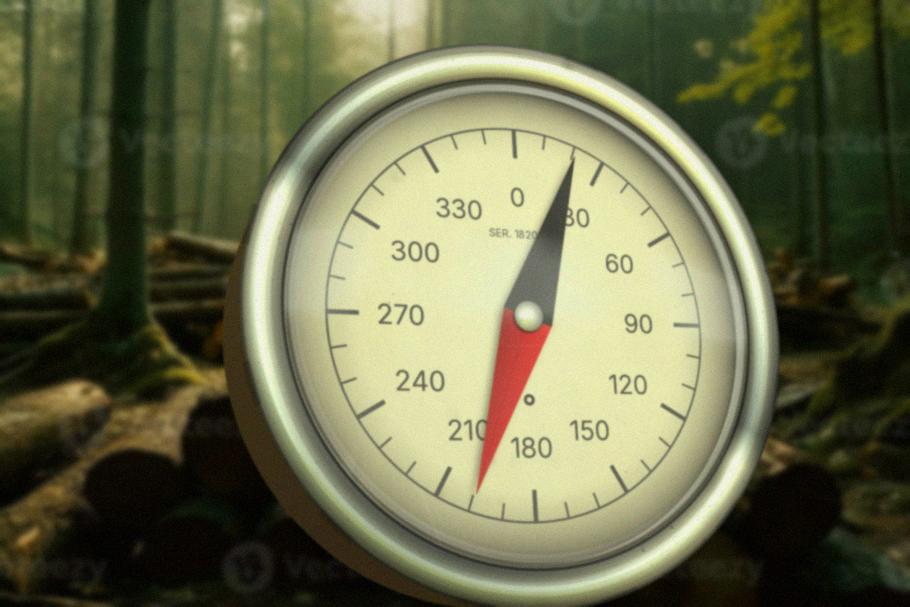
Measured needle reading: 200 °
